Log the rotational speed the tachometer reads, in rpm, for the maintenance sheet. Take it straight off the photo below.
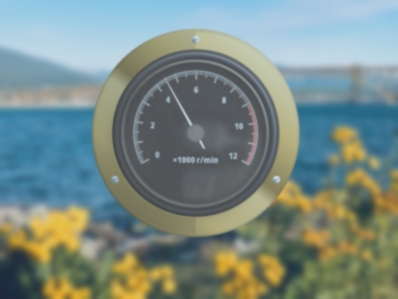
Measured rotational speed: 4500 rpm
